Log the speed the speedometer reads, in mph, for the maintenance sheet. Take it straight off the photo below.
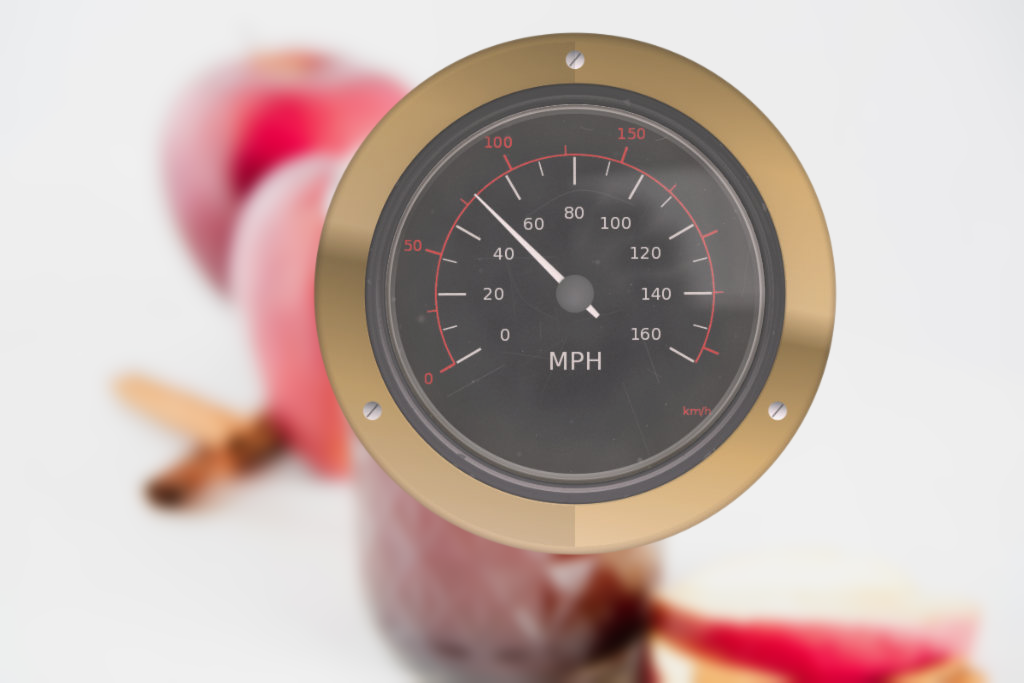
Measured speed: 50 mph
